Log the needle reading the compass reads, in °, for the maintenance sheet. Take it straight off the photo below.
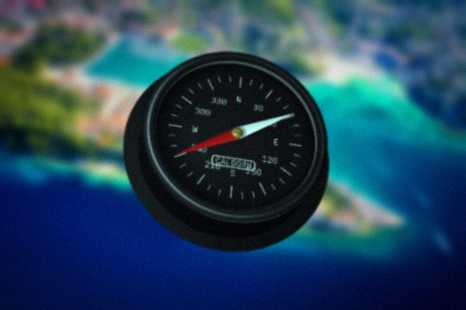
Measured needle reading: 240 °
